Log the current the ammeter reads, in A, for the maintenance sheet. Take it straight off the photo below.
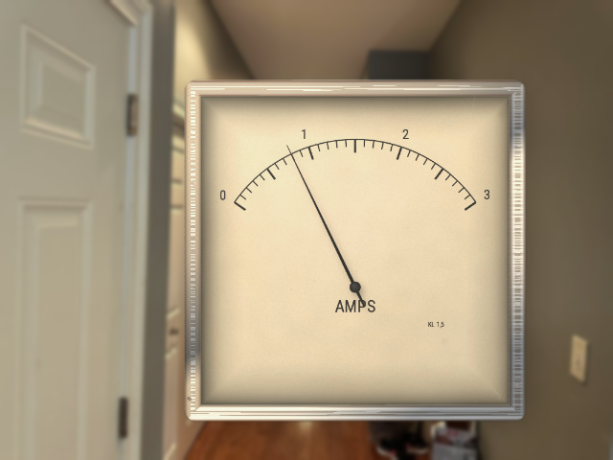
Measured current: 0.8 A
